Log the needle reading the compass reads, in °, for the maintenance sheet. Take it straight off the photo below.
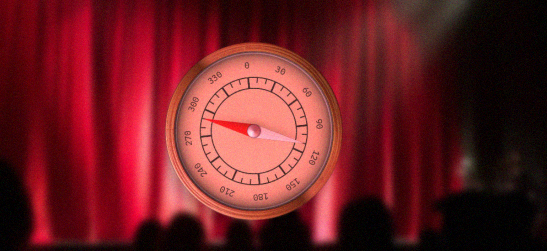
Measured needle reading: 290 °
